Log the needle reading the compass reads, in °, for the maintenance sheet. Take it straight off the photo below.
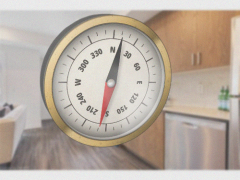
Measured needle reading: 190 °
